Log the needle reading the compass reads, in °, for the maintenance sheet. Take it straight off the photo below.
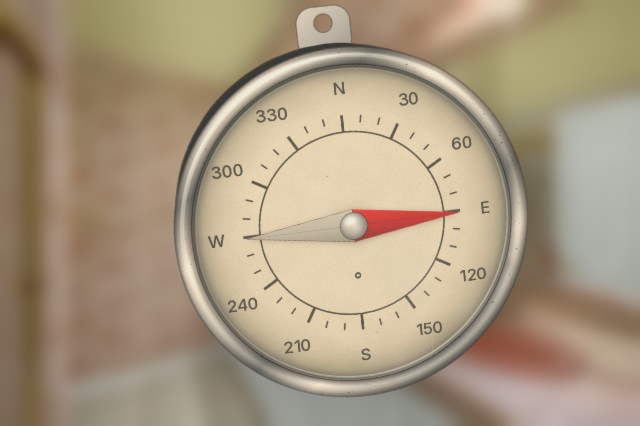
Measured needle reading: 90 °
